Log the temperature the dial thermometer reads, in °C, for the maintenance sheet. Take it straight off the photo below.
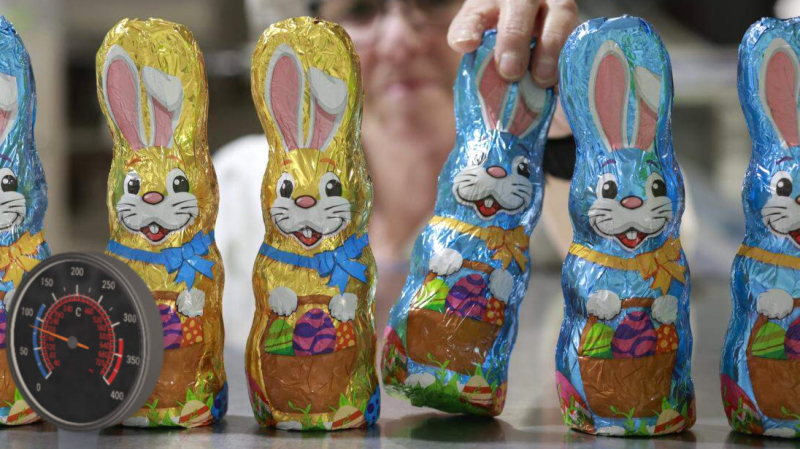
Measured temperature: 87.5 °C
